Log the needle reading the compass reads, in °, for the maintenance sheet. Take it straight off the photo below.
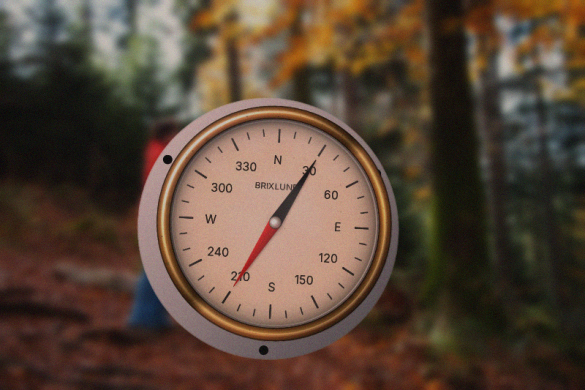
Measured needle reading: 210 °
